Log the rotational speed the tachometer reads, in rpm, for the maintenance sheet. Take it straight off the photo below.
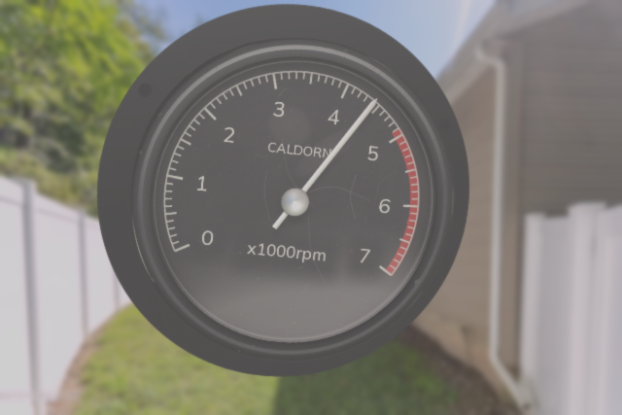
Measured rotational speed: 4400 rpm
